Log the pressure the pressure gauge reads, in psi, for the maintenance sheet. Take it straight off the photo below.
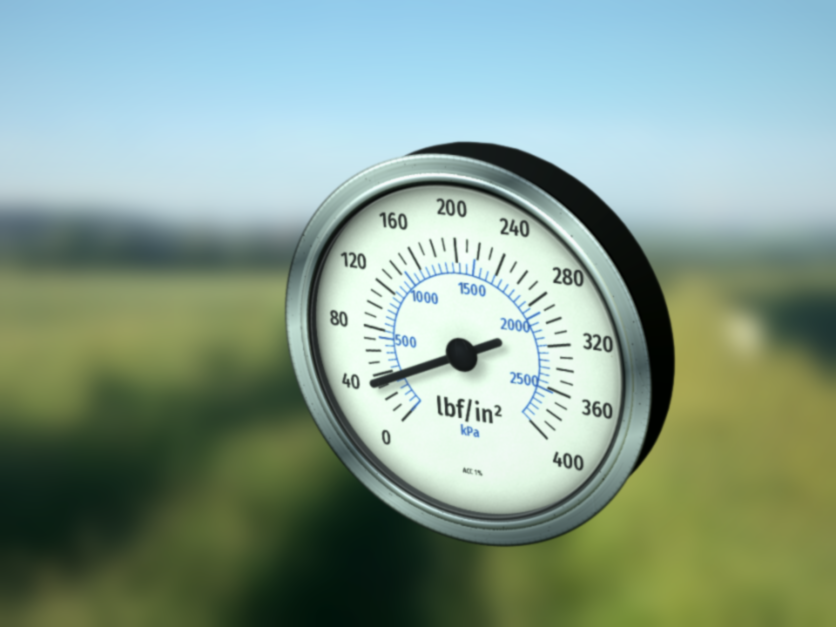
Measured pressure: 35 psi
